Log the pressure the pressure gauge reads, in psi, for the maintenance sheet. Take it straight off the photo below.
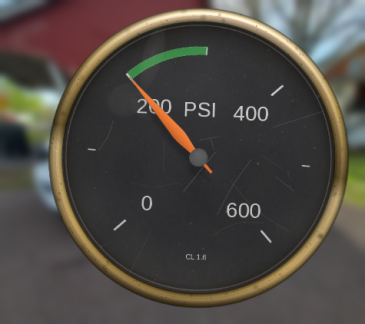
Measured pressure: 200 psi
